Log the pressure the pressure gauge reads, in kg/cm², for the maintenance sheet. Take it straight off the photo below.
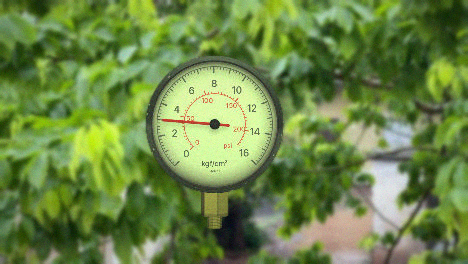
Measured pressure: 3 kg/cm²
